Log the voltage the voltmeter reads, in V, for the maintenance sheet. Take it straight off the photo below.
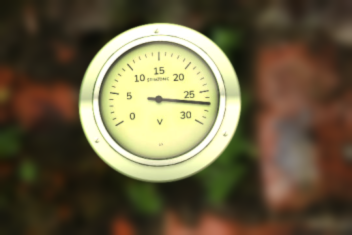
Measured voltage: 27 V
